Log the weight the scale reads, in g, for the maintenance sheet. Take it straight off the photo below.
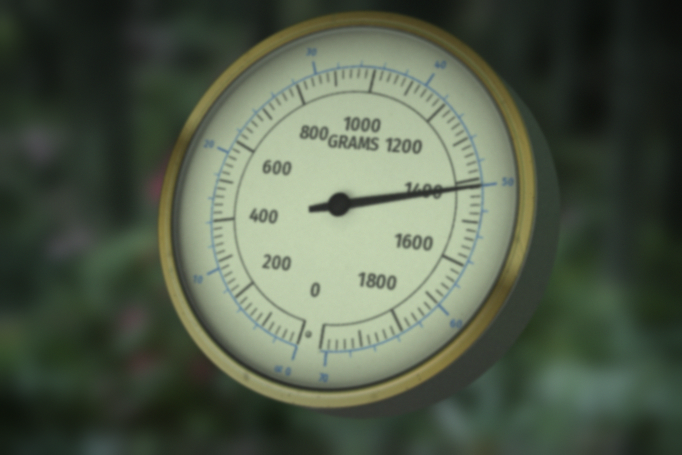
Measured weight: 1420 g
